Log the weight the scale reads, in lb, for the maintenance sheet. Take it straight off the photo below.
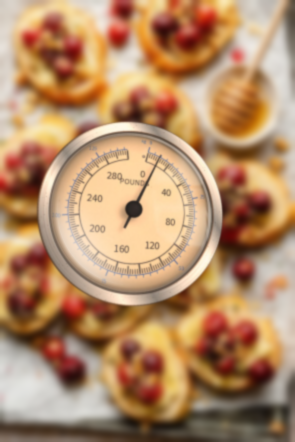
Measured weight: 10 lb
